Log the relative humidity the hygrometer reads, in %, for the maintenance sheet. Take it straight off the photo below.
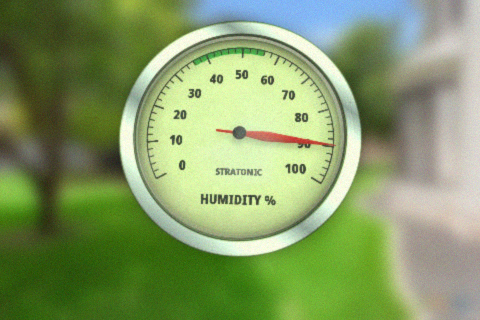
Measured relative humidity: 90 %
